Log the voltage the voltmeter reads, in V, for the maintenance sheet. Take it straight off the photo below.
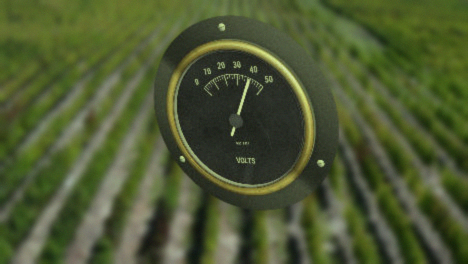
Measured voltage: 40 V
